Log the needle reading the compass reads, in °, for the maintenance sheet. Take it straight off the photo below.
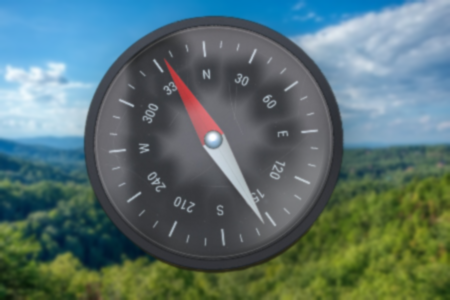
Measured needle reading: 335 °
